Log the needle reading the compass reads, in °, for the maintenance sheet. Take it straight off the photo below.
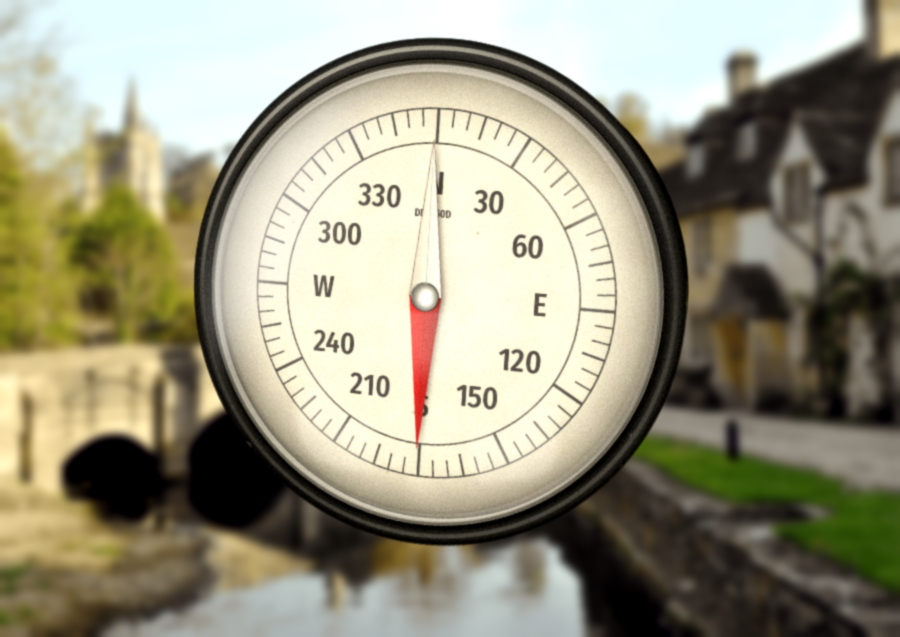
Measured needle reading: 180 °
